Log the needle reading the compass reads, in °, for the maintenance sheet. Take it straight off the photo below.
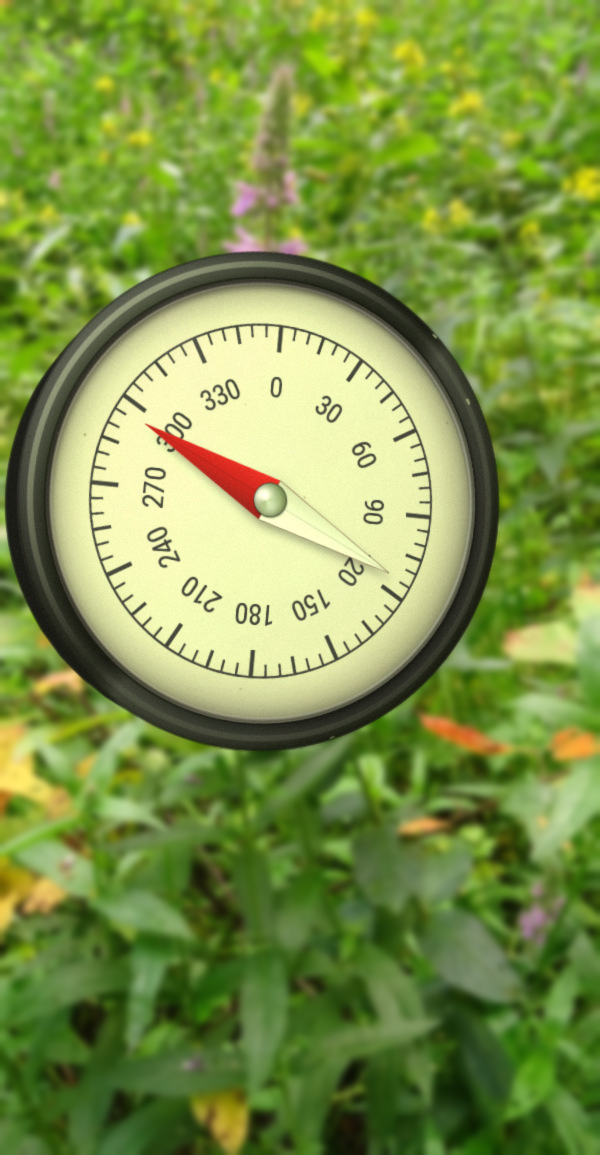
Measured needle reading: 295 °
